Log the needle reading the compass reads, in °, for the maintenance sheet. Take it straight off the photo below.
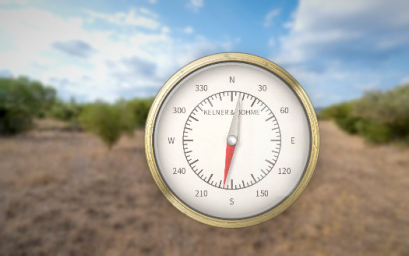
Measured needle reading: 190 °
